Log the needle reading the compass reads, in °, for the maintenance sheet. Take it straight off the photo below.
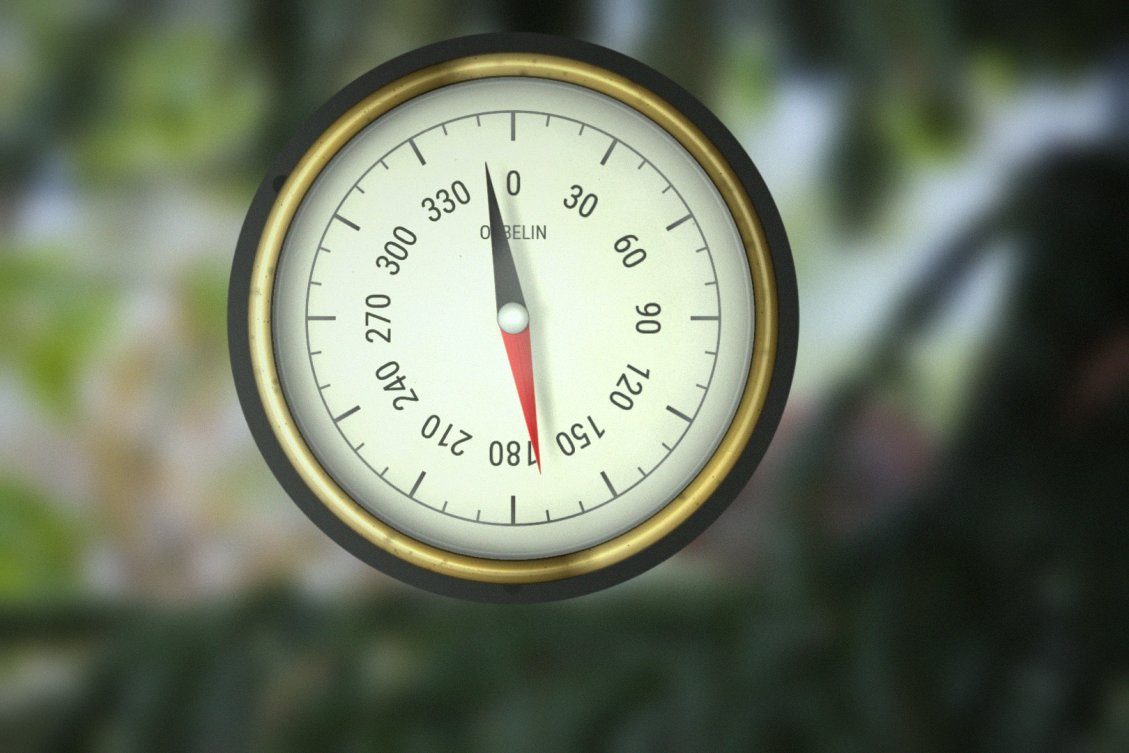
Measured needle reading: 170 °
